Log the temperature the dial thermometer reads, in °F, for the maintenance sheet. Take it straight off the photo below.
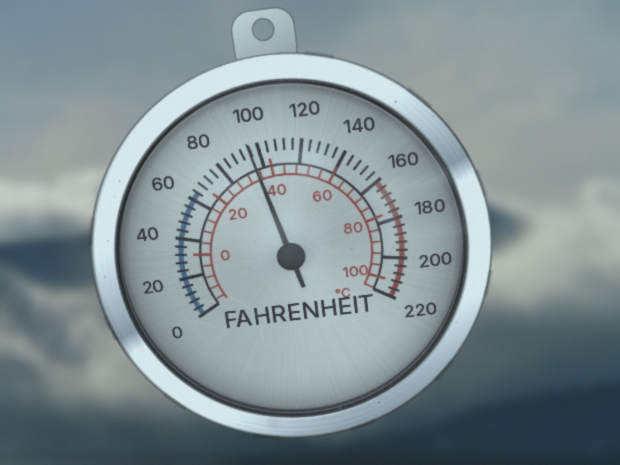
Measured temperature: 96 °F
